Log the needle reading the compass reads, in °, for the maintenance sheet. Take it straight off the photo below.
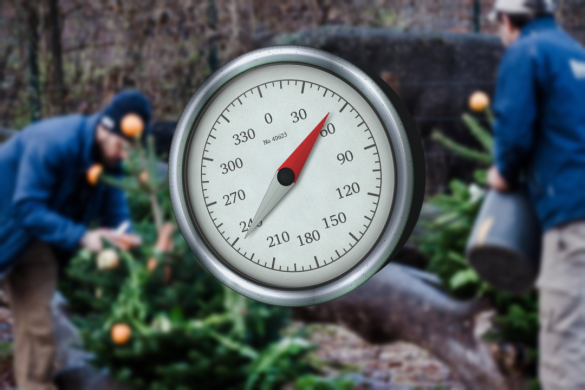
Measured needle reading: 55 °
